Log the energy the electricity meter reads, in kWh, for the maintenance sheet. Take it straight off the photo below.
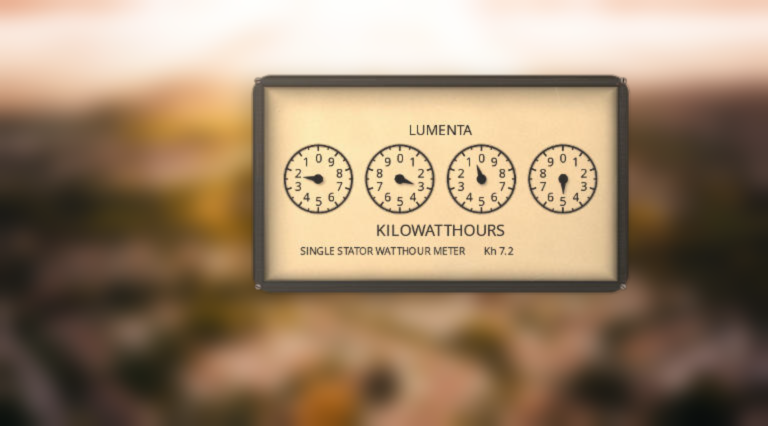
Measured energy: 2305 kWh
